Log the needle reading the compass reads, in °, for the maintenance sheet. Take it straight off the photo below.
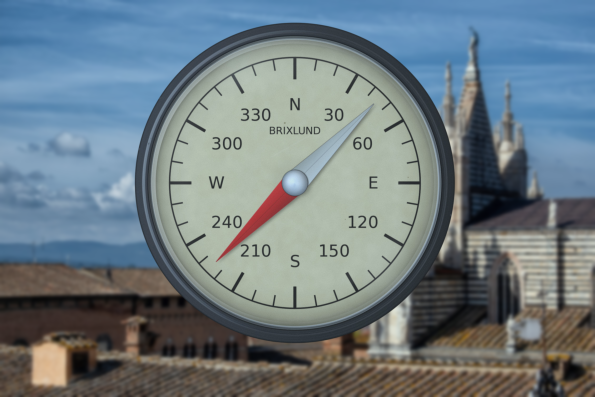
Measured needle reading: 225 °
